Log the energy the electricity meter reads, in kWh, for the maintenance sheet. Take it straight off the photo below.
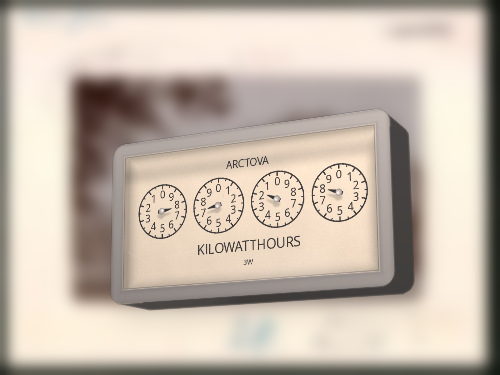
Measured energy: 7718 kWh
